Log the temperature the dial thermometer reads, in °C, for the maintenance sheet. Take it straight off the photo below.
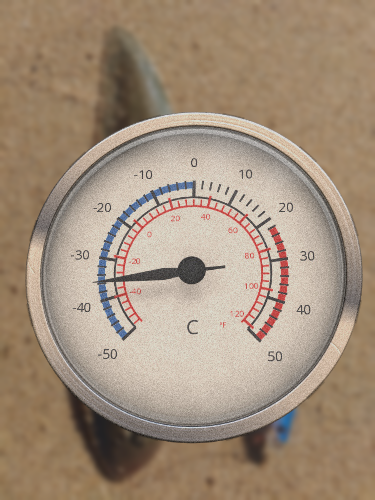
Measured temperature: -36 °C
